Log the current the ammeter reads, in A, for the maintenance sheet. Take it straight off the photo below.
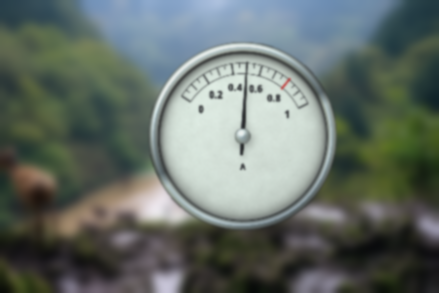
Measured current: 0.5 A
